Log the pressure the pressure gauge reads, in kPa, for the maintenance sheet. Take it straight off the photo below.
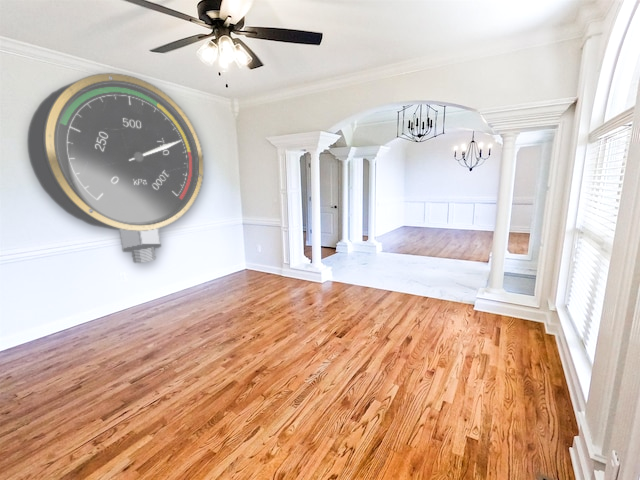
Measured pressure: 750 kPa
